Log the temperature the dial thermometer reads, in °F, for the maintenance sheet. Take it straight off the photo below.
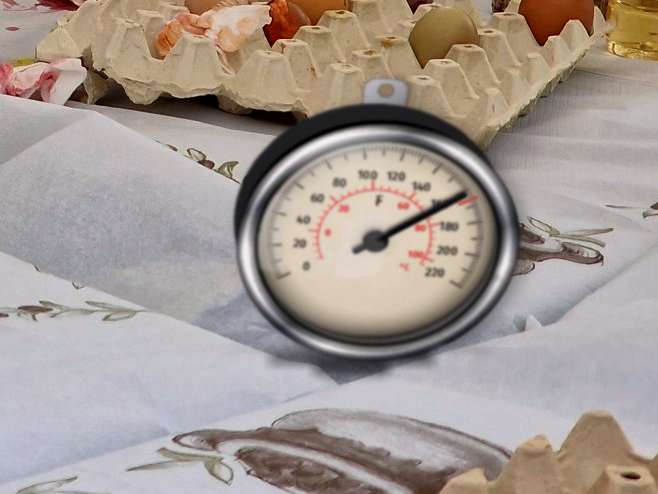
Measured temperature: 160 °F
